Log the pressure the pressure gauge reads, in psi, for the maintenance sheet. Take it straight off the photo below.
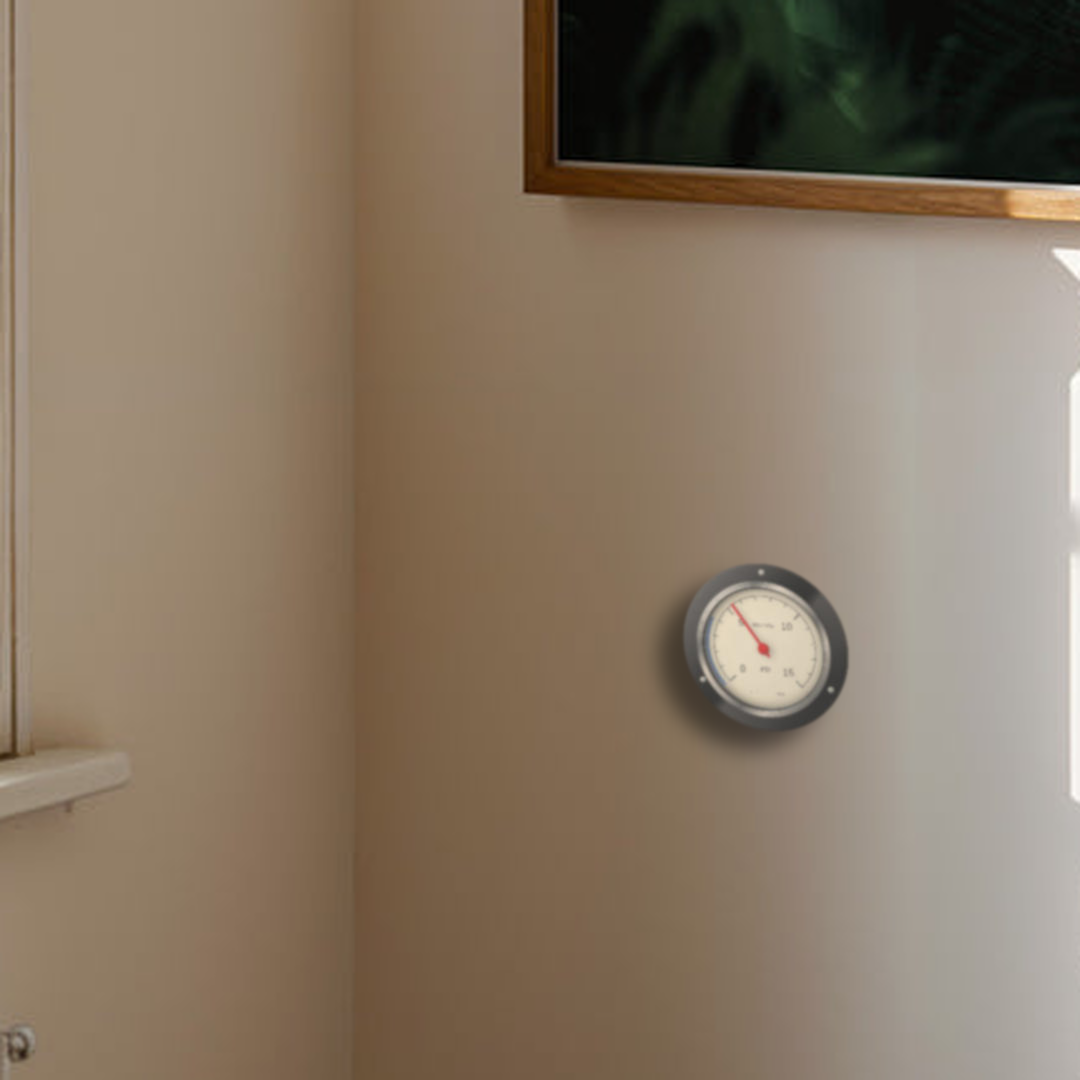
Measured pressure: 5.5 psi
